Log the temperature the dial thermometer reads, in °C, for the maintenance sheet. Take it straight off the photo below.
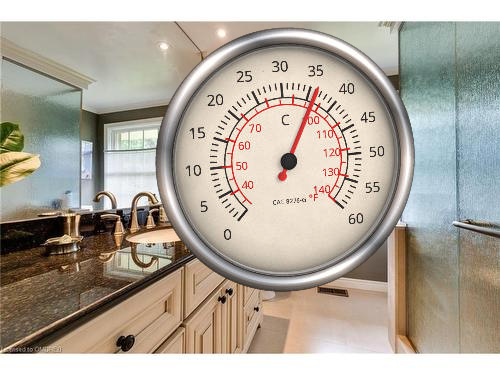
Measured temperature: 36 °C
